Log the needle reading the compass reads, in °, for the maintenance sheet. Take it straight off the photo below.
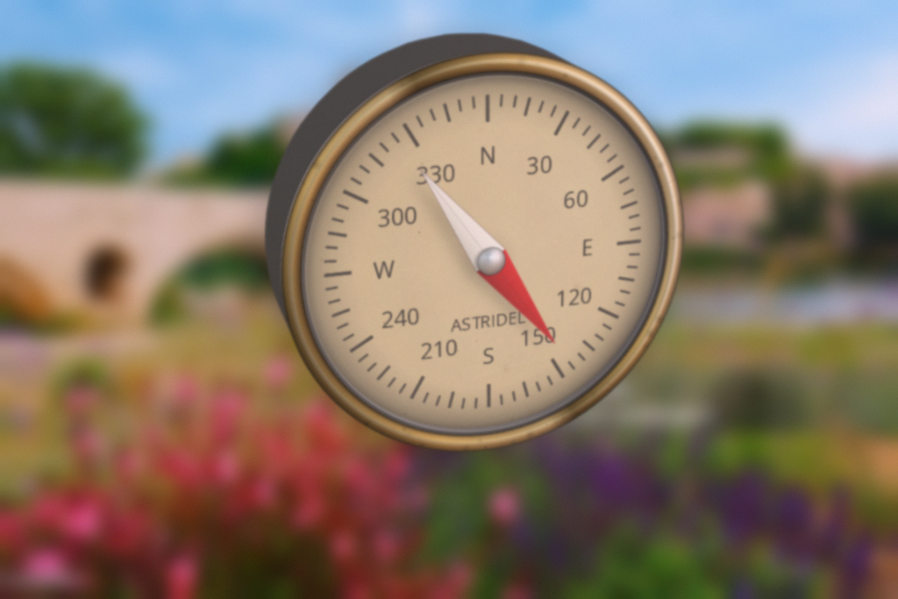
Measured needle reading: 145 °
